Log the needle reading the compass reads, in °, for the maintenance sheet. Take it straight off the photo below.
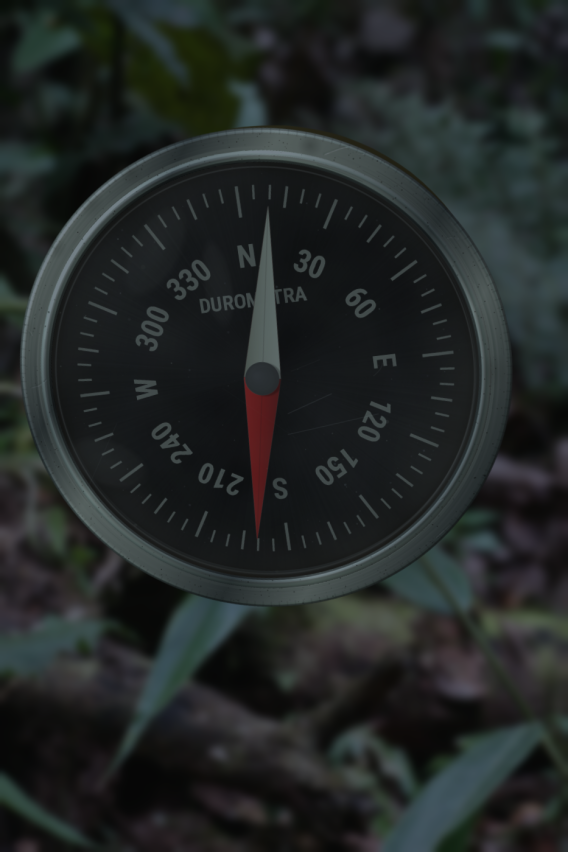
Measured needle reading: 190 °
